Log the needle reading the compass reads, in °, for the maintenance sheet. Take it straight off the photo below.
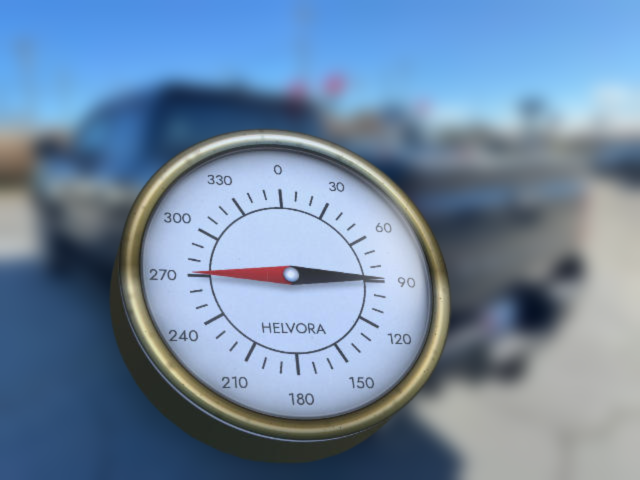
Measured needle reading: 270 °
